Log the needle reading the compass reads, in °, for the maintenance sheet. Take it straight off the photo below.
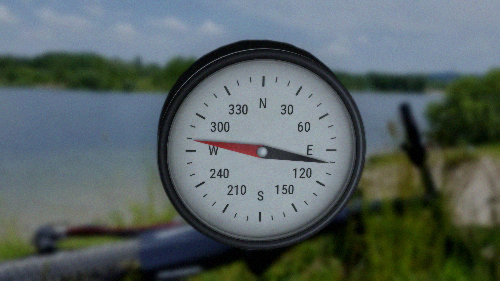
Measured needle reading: 280 °
